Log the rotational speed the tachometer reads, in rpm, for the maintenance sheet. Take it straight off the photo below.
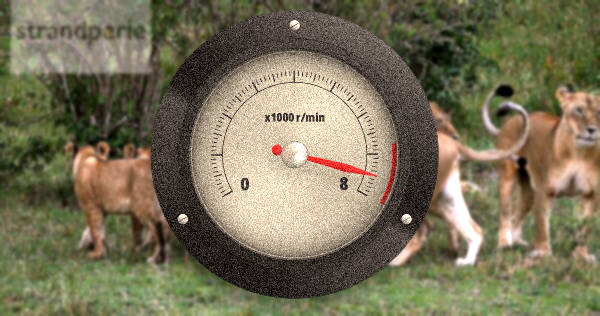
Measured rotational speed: 7500 rpm
